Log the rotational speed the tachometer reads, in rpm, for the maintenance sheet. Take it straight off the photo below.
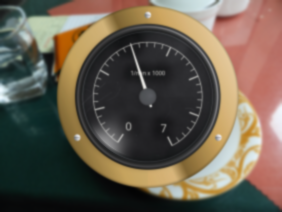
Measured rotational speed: 3000 rpm
